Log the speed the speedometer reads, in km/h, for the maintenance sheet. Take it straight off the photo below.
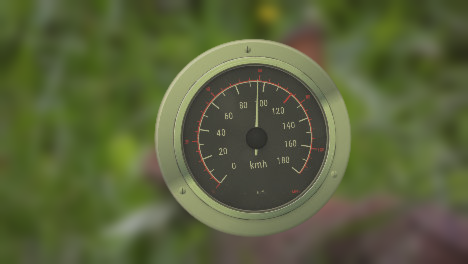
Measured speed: 95 km/h
